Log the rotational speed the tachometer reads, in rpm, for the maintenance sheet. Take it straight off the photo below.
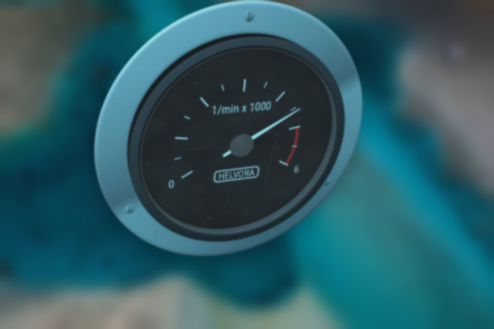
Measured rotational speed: 4500 rpm
